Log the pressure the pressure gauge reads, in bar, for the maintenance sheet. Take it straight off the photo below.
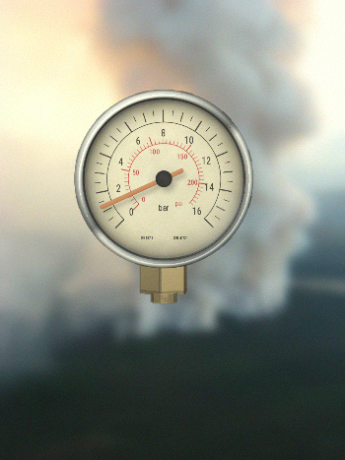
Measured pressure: 1.25 bar
